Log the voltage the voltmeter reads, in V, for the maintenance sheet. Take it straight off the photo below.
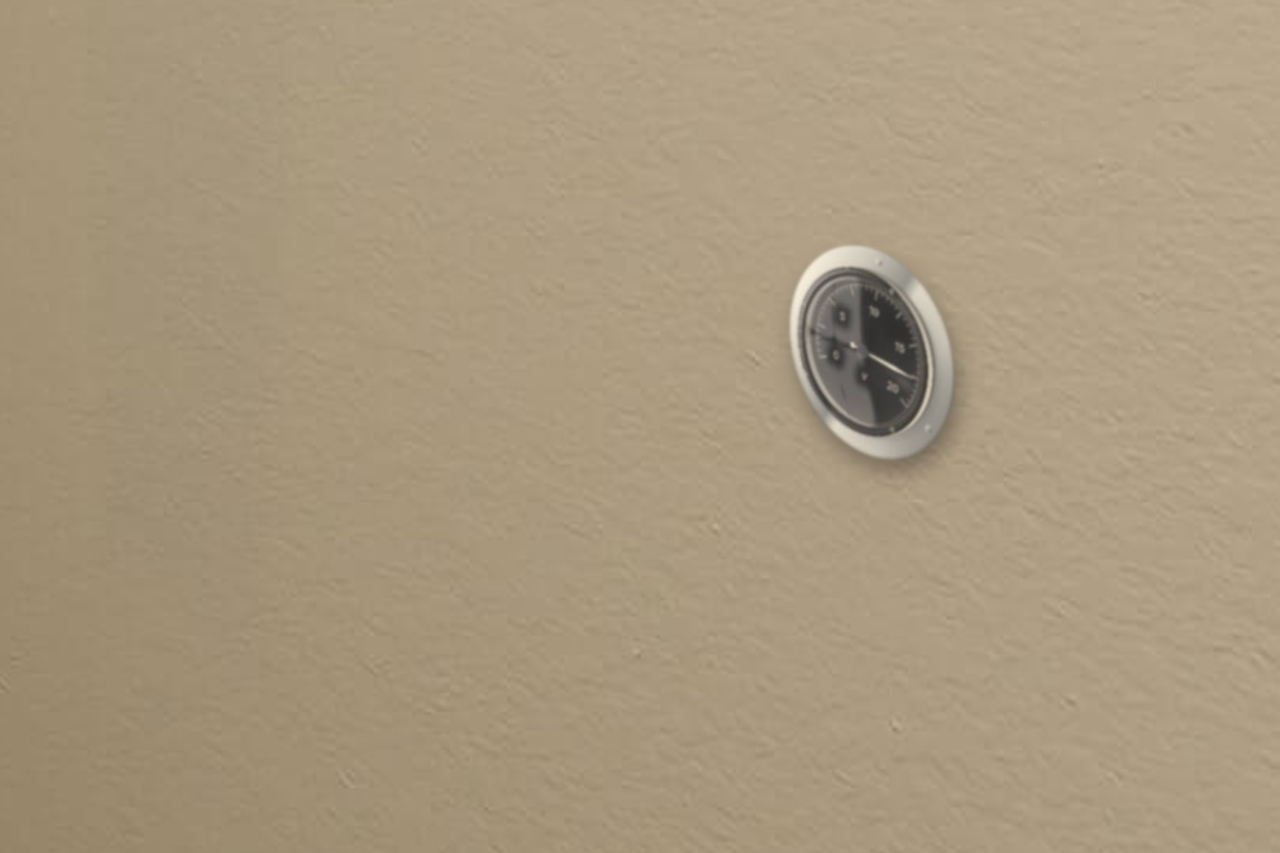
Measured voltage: 17.5 V
